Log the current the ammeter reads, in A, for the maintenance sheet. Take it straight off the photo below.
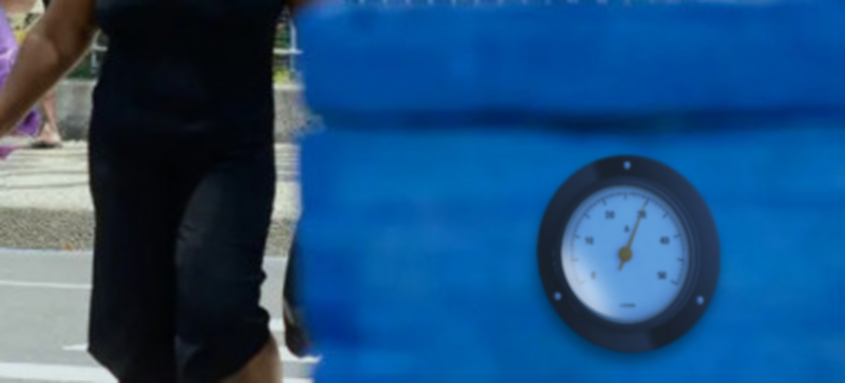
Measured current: 30 A
